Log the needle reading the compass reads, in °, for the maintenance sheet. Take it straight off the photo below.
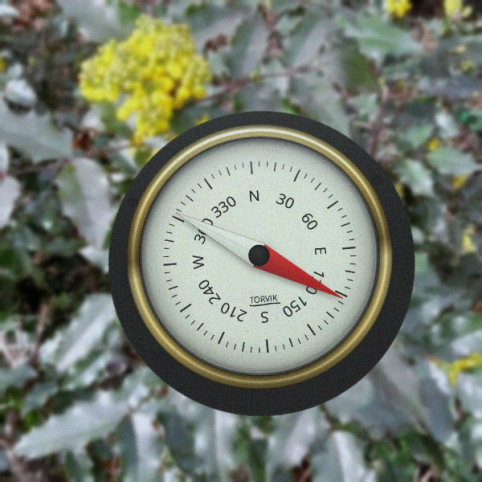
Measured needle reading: 122.5 °
